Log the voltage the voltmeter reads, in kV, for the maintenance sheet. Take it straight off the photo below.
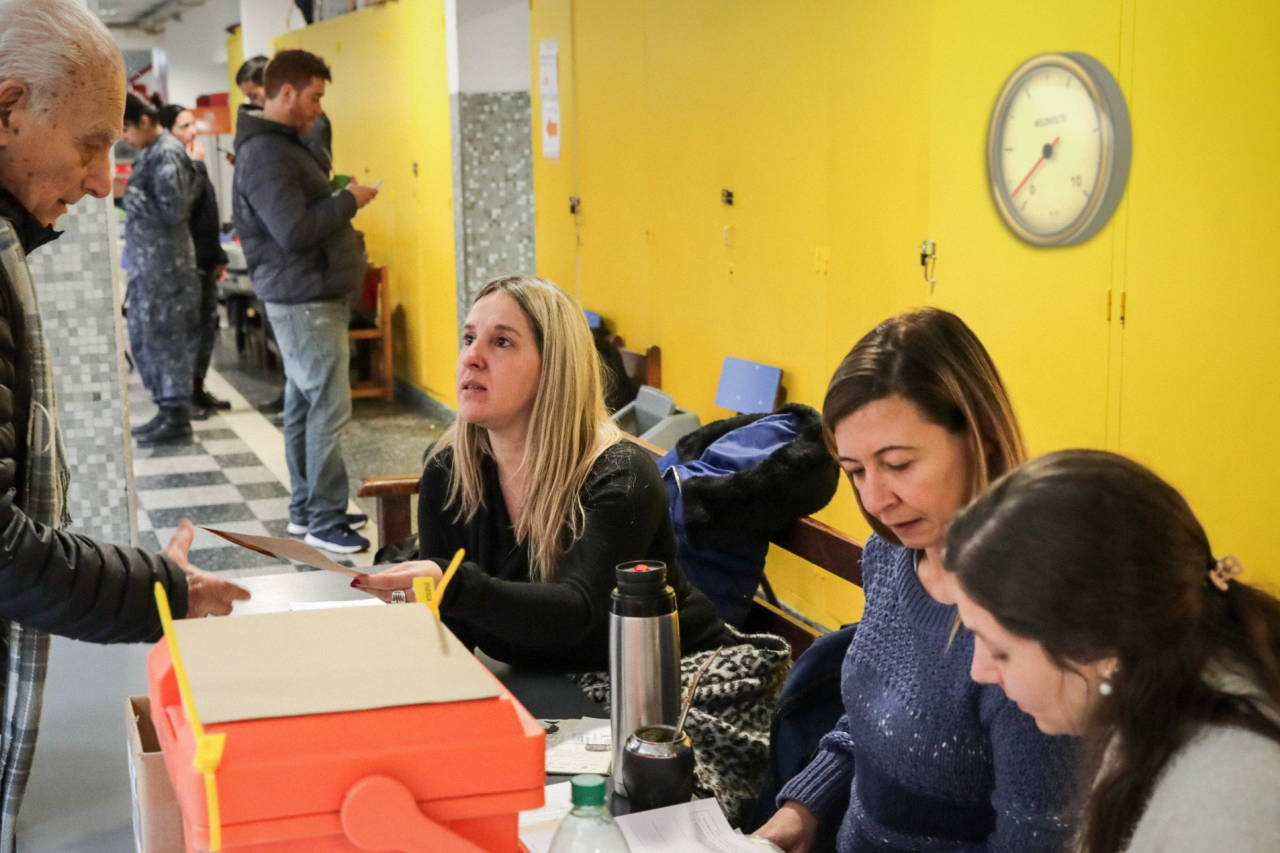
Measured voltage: 0.5 kV
